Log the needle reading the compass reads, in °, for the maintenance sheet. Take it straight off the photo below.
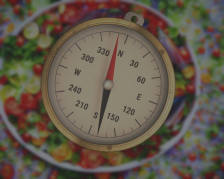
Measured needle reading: 350 °
